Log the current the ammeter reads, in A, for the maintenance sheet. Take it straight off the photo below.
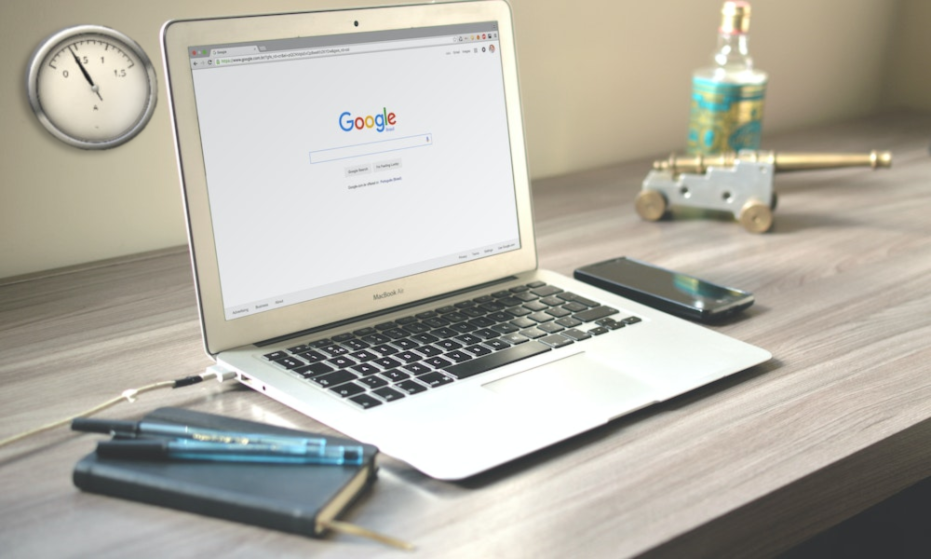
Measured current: 0.4 A
